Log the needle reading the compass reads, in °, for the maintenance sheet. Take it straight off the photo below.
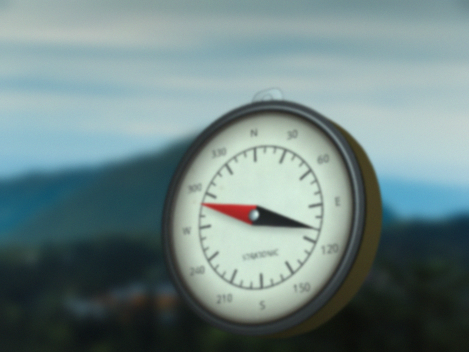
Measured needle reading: 290 °
